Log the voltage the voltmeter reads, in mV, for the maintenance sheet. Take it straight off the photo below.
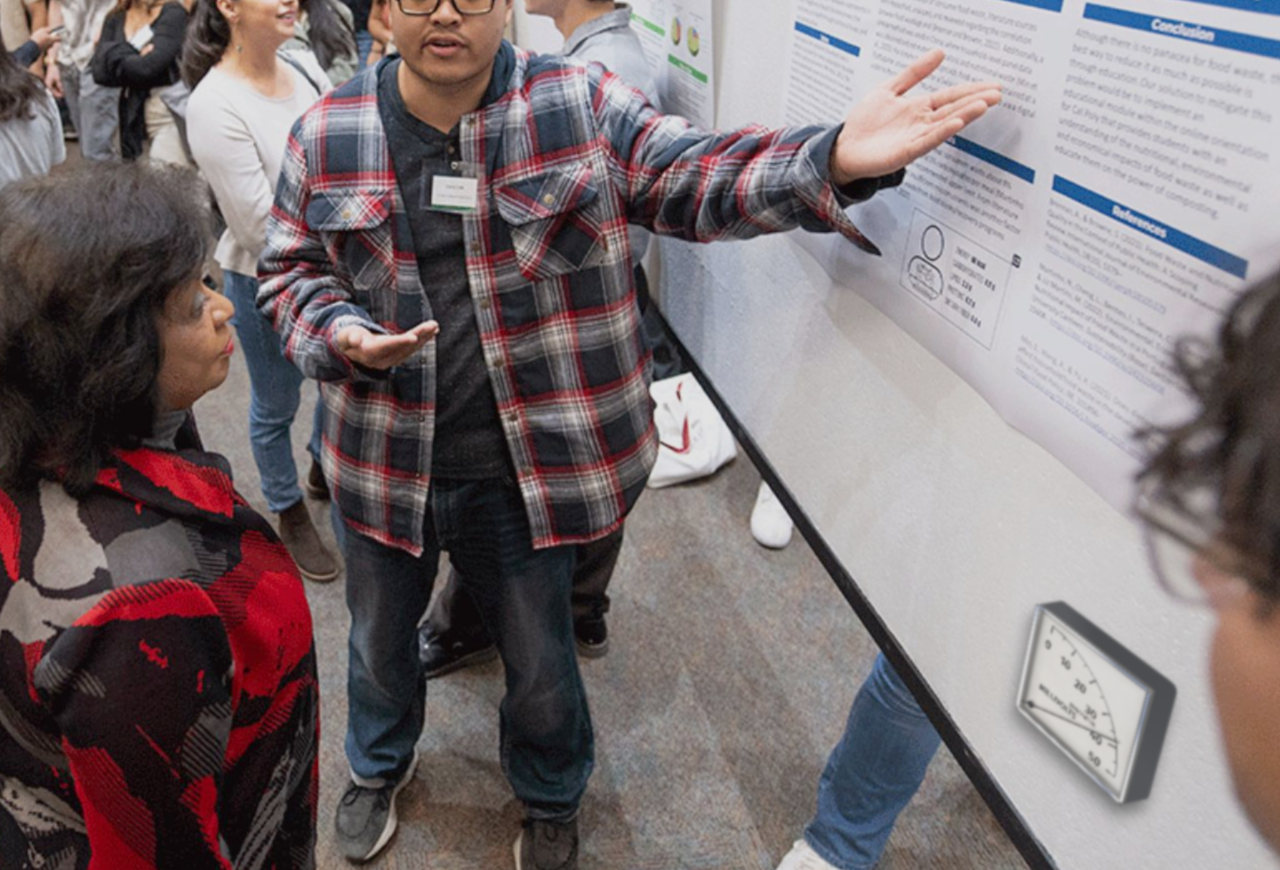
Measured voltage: 37.5 mV
